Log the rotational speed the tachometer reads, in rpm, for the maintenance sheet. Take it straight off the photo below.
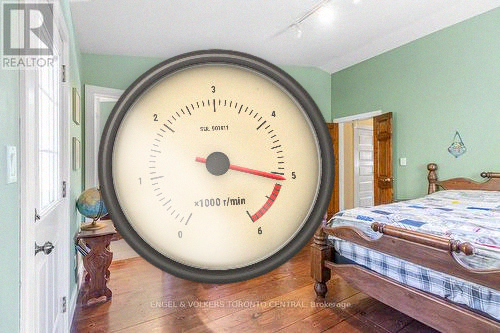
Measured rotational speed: 5100 rpm
